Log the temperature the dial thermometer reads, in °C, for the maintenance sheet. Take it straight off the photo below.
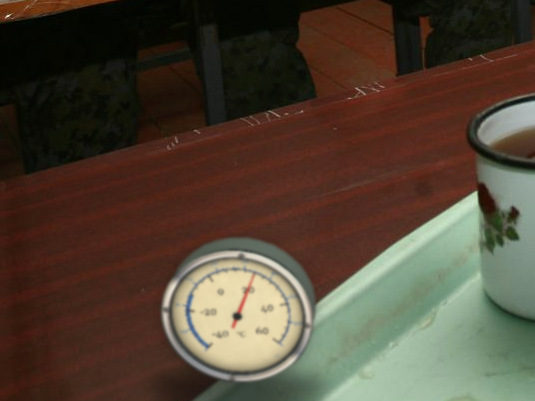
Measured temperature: 20 °C
